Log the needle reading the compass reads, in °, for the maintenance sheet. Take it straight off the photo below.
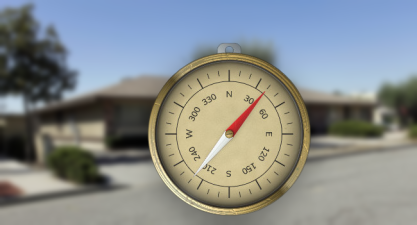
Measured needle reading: 40 °
